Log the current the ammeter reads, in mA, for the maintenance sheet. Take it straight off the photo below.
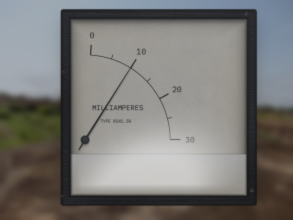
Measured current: 10 mA
